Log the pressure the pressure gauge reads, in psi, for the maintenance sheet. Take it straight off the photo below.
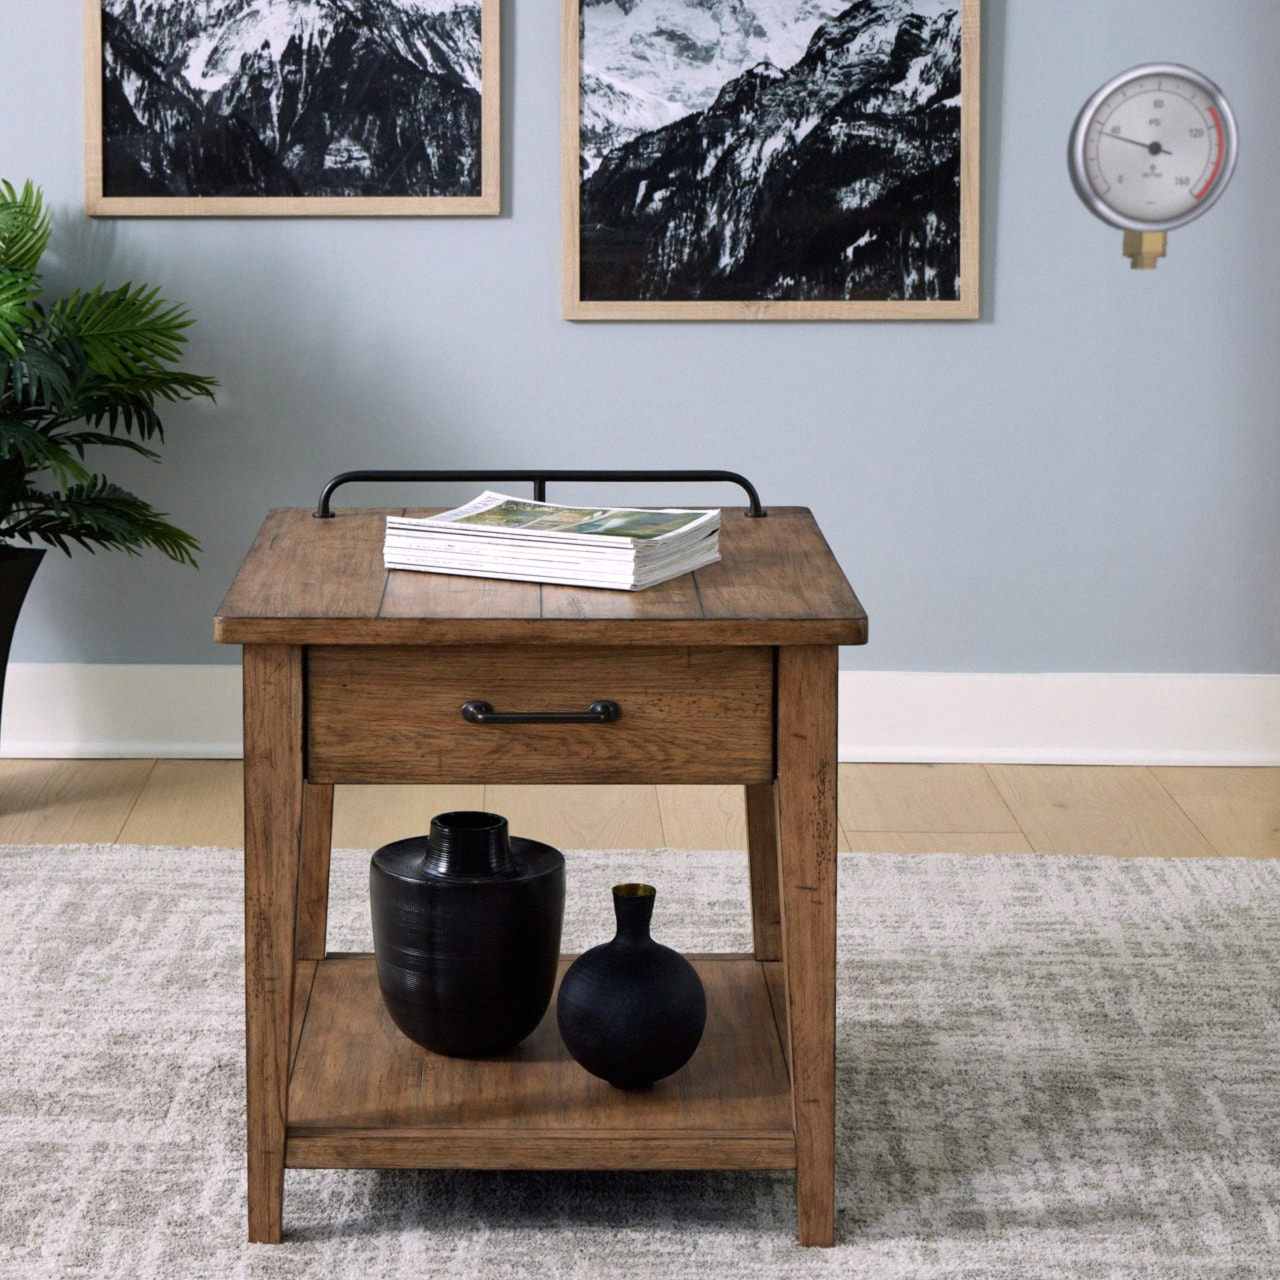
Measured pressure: 35 psi
